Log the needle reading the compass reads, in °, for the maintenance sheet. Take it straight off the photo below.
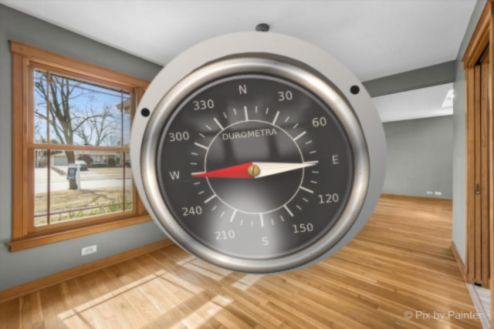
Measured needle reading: 270 °
